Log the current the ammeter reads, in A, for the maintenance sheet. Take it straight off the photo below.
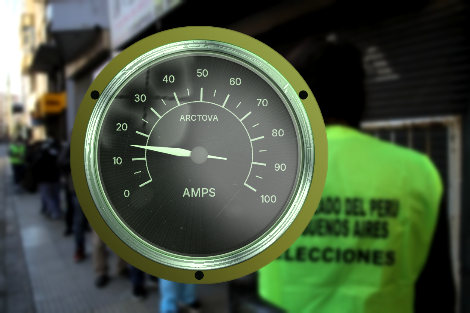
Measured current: 15 A
